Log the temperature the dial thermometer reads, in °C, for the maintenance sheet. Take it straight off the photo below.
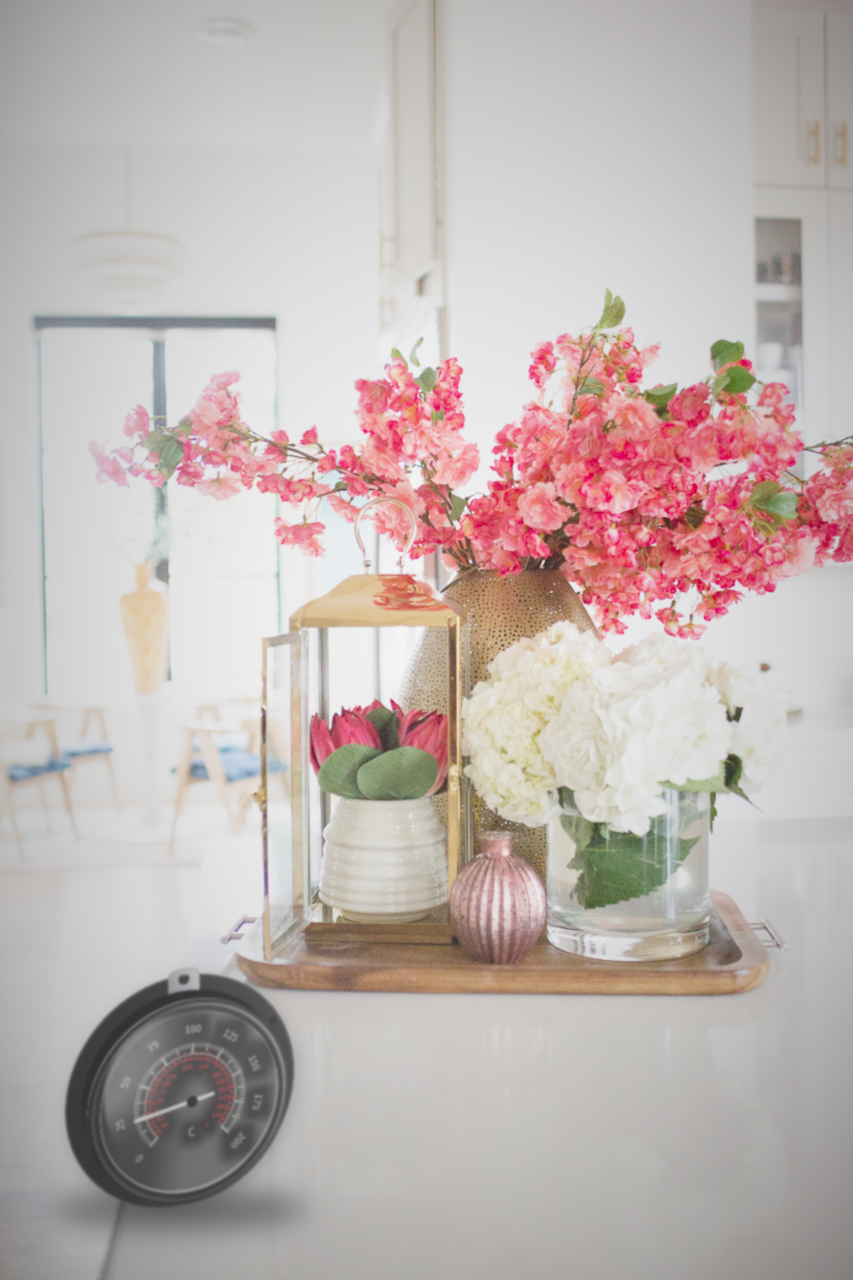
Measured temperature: 25 °C
